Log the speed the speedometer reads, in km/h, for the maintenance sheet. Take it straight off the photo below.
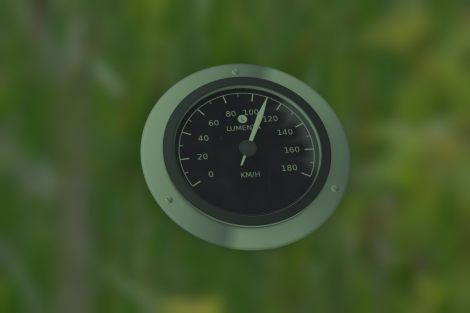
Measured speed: 110 km/h
